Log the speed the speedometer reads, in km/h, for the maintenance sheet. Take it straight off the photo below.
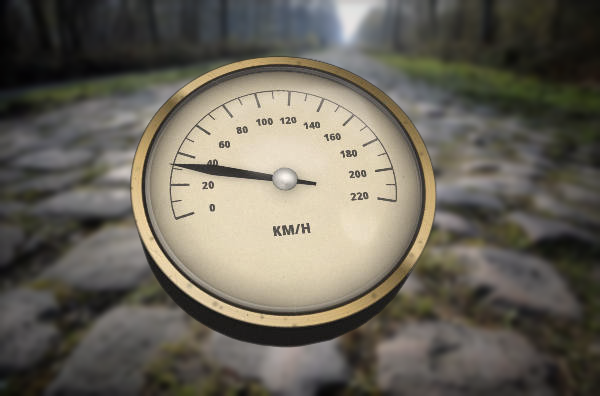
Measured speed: 30 km/h
